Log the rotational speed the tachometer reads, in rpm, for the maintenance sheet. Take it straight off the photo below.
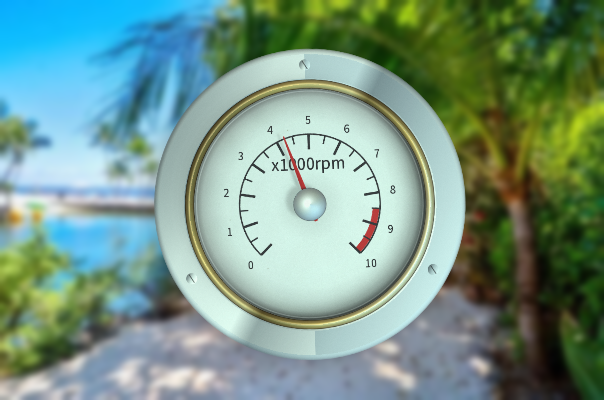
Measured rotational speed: 4250 rpm
